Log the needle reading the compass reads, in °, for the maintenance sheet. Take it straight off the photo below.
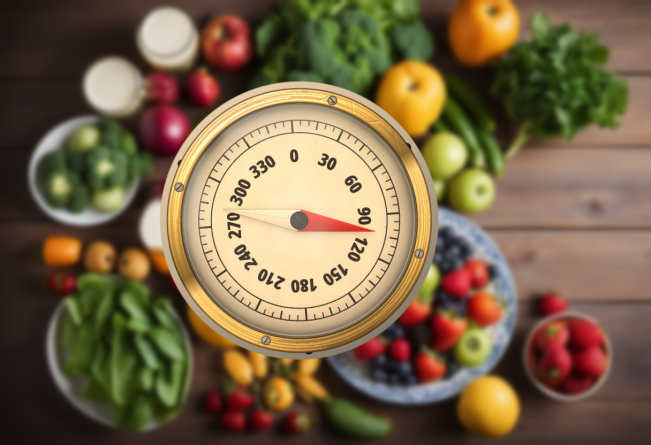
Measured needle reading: 102.5 °
